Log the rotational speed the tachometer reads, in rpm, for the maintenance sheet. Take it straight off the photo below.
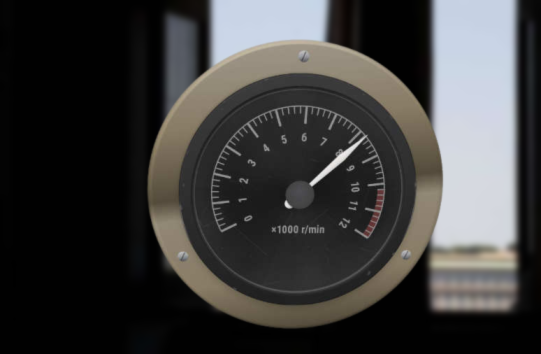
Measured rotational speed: 8200 rpm
